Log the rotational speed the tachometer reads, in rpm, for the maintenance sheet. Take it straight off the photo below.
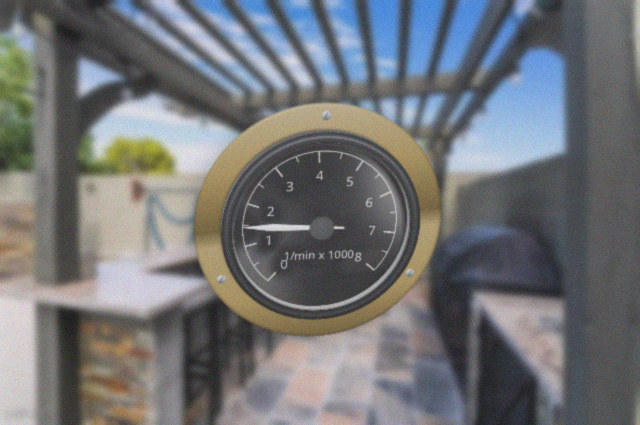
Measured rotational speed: 1500 rpm
